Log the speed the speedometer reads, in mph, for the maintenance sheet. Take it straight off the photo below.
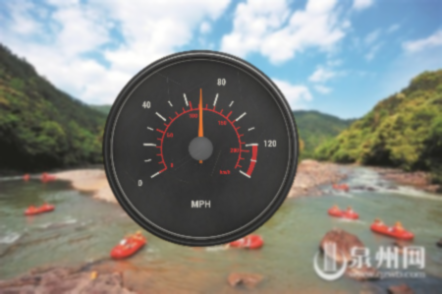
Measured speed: 70 mph
